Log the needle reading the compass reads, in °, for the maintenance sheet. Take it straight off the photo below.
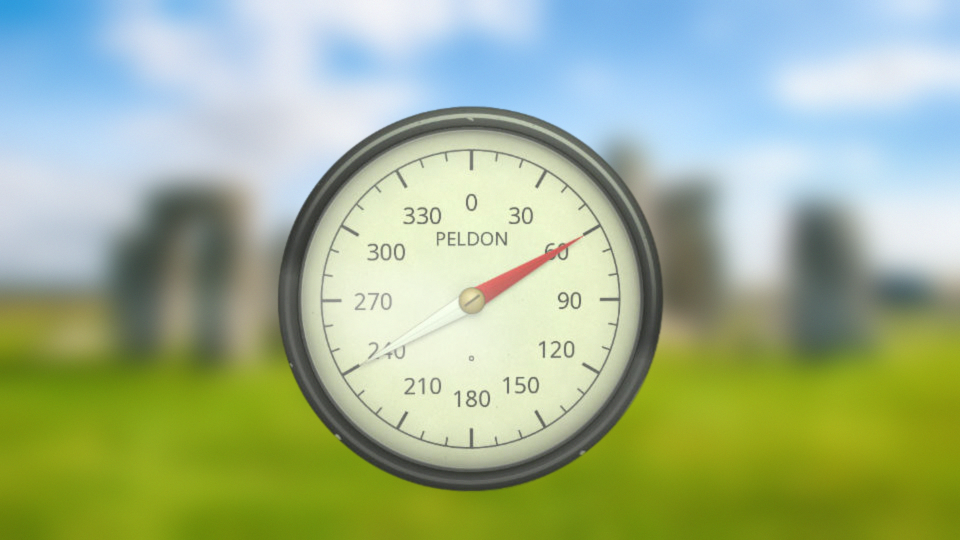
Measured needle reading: 60 °
